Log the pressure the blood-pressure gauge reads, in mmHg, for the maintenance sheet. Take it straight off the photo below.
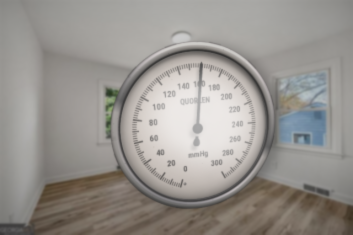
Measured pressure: 160 mmHg
